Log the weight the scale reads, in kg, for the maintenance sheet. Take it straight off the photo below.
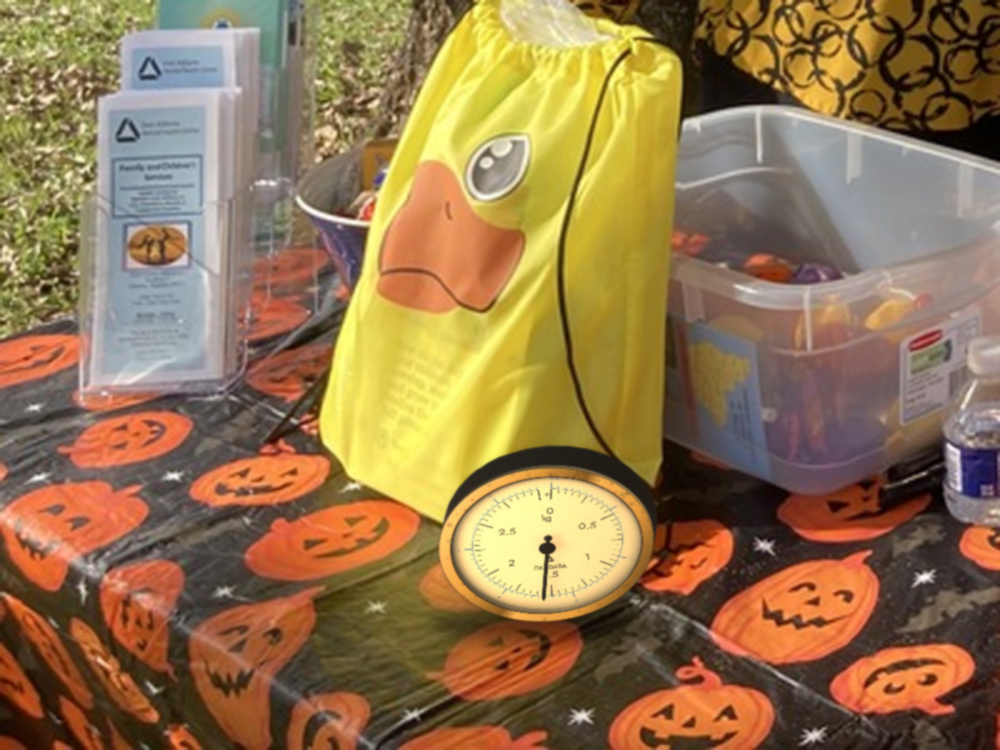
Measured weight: 1.55 kg
